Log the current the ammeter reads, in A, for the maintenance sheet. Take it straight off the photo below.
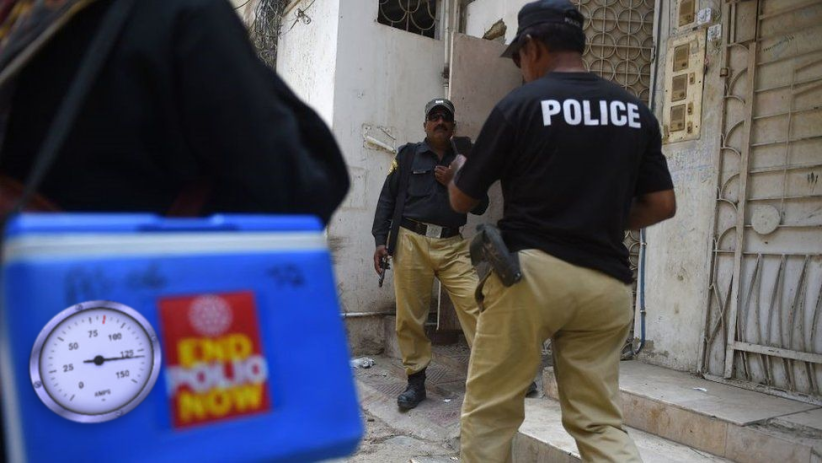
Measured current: 130 A
